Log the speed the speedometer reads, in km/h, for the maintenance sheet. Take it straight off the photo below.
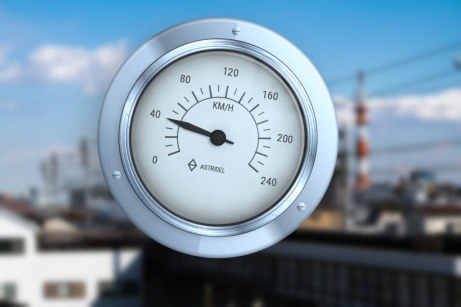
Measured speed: 40 km/h
